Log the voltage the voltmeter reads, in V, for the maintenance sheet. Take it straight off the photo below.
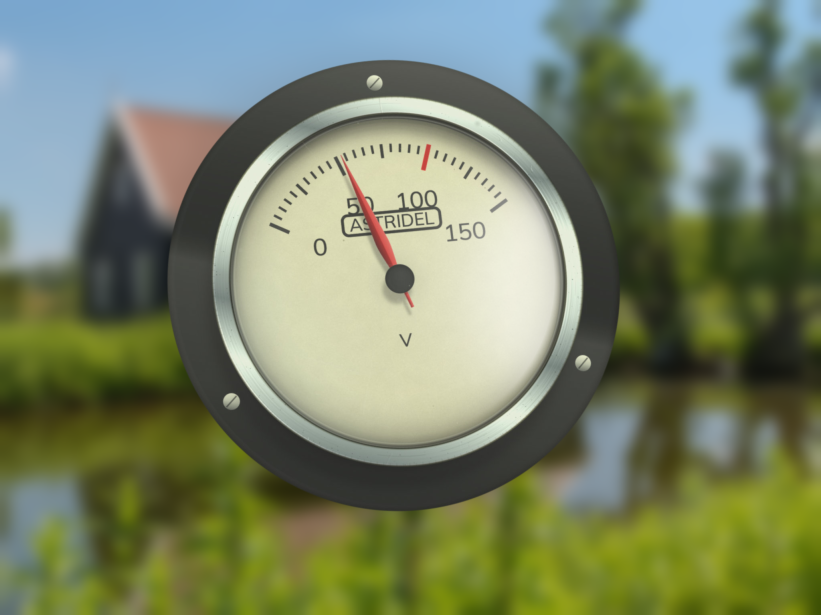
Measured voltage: 52.5 V
